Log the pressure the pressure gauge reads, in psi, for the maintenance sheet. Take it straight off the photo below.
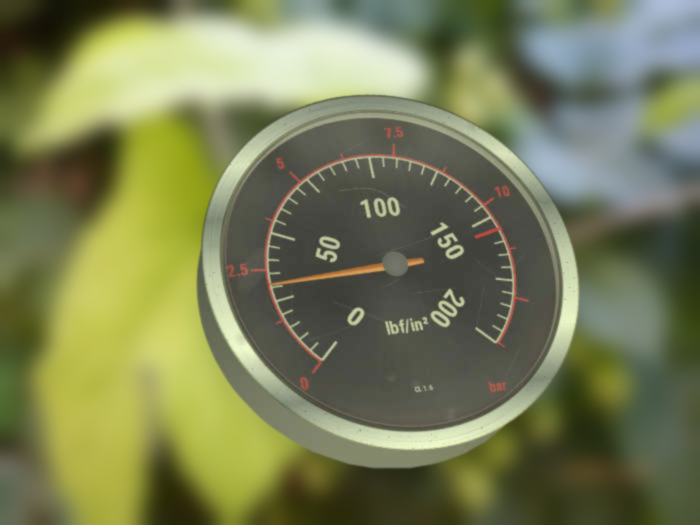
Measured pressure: 30 psi
